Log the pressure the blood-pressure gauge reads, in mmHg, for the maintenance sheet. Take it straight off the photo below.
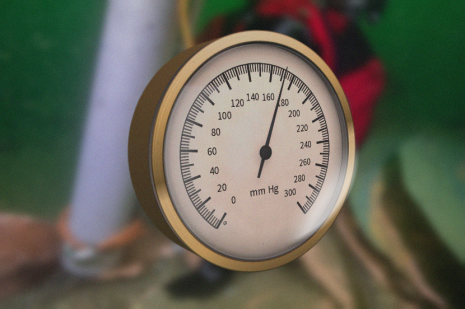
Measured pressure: 170 mmHg
